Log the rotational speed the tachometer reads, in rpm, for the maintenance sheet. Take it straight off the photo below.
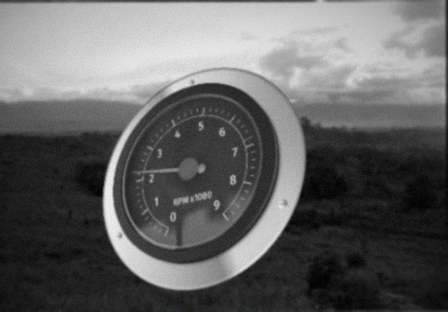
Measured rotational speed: 2200 rpm
